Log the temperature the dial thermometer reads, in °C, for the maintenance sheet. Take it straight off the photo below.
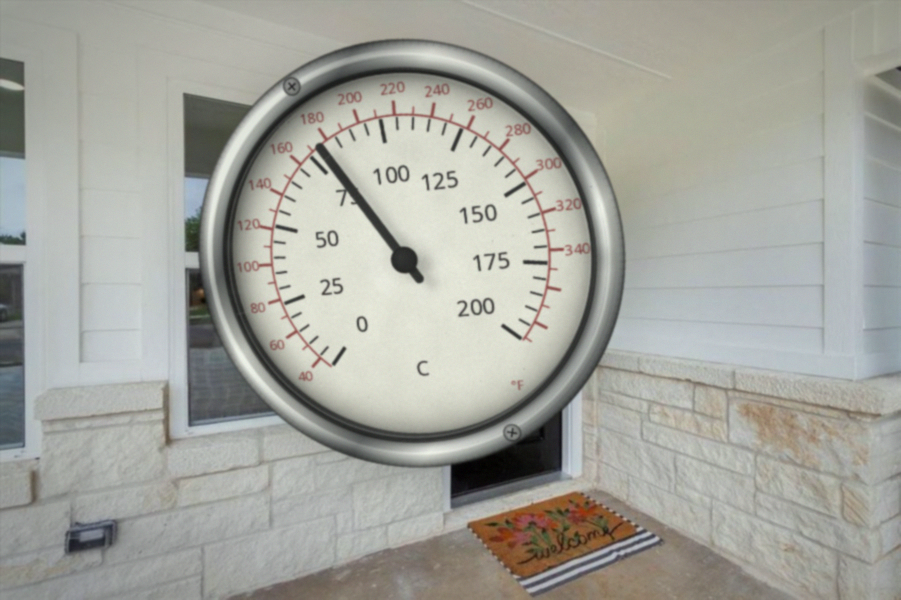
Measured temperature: 80 °C
